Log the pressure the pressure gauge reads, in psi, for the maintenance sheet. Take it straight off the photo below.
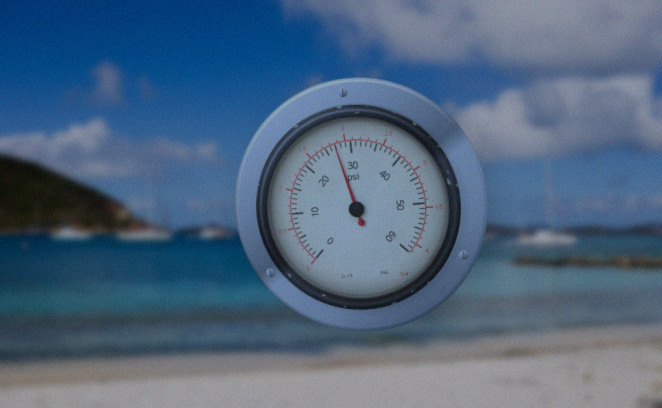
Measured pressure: 27 psi
